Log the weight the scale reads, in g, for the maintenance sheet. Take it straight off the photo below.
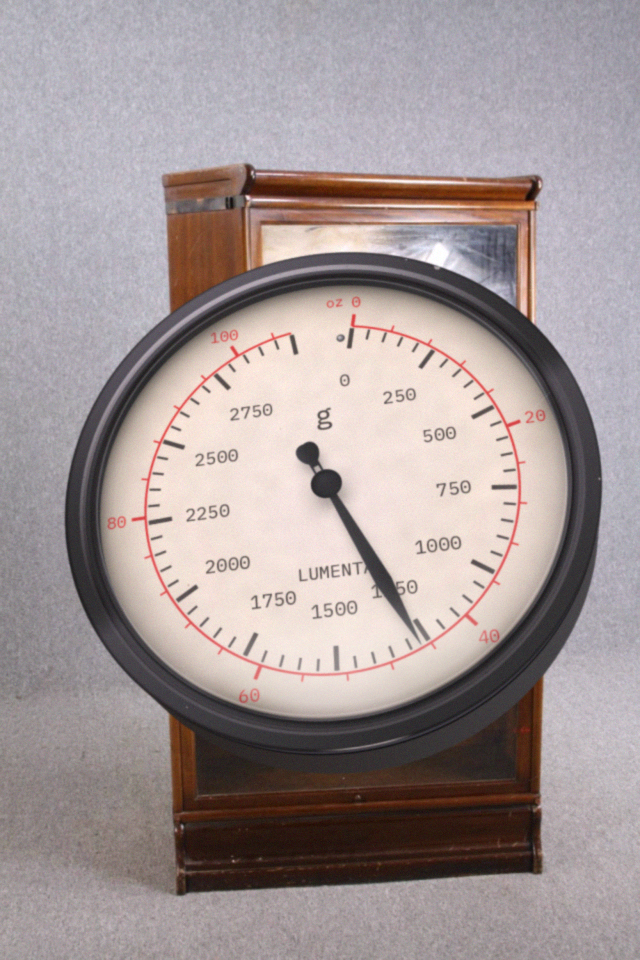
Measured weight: 1275 g
